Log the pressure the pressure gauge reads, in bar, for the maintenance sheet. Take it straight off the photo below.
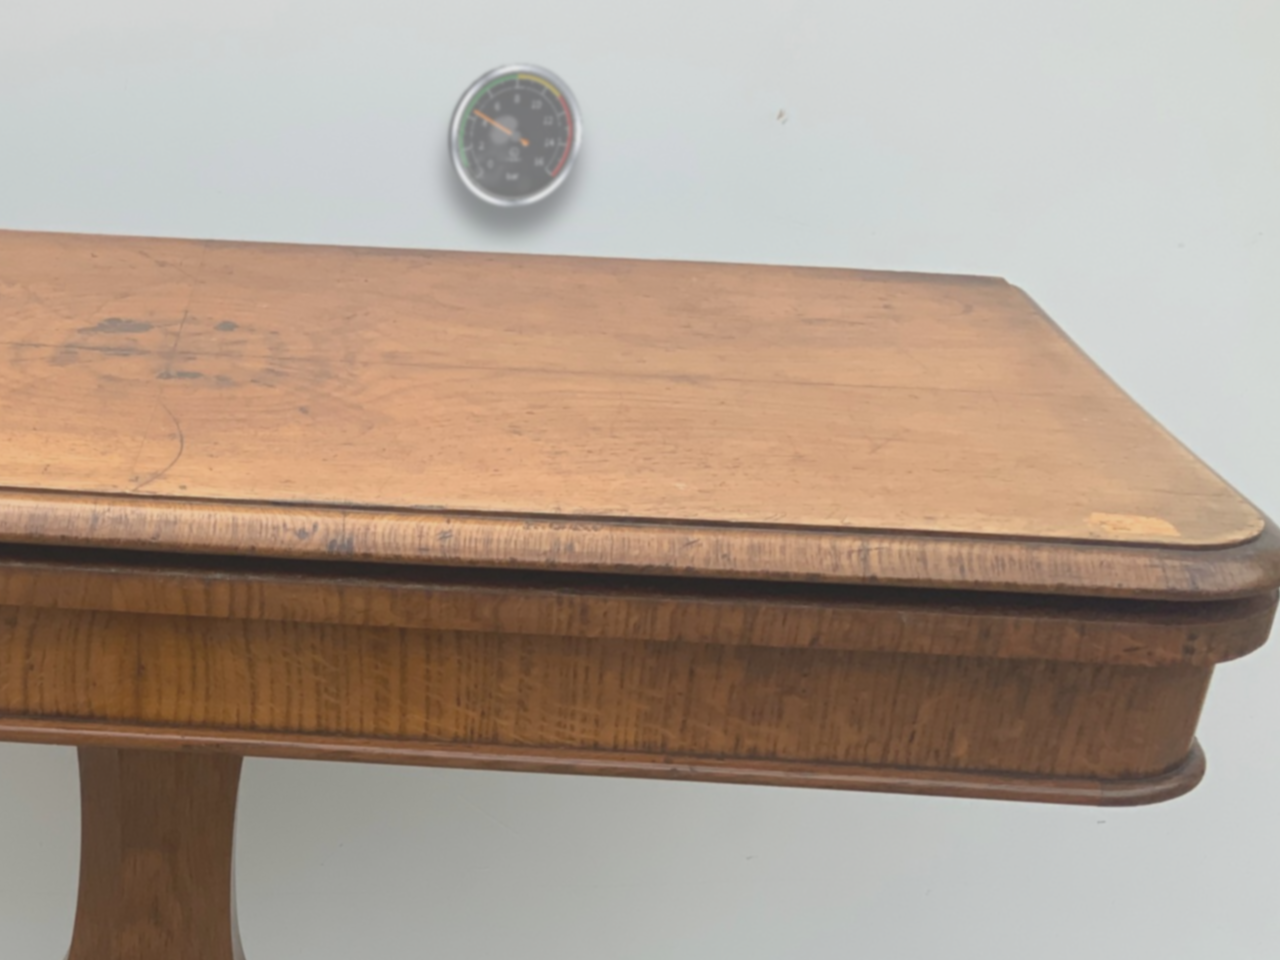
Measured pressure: 4.5 bar
